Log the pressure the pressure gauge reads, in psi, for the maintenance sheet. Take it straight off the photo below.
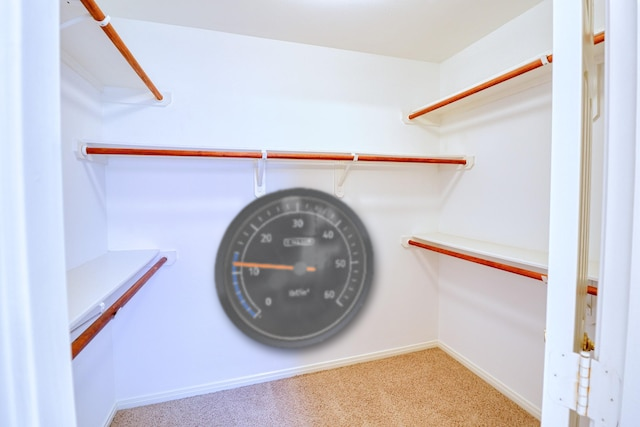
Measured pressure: 12 psi
